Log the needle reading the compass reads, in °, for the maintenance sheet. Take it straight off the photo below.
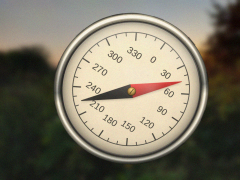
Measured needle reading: 45 °
